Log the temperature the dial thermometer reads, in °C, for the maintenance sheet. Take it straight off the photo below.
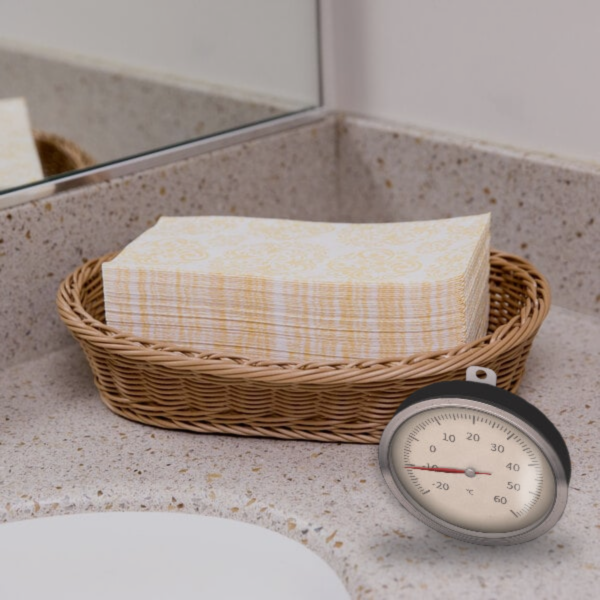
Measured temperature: -10 °C
